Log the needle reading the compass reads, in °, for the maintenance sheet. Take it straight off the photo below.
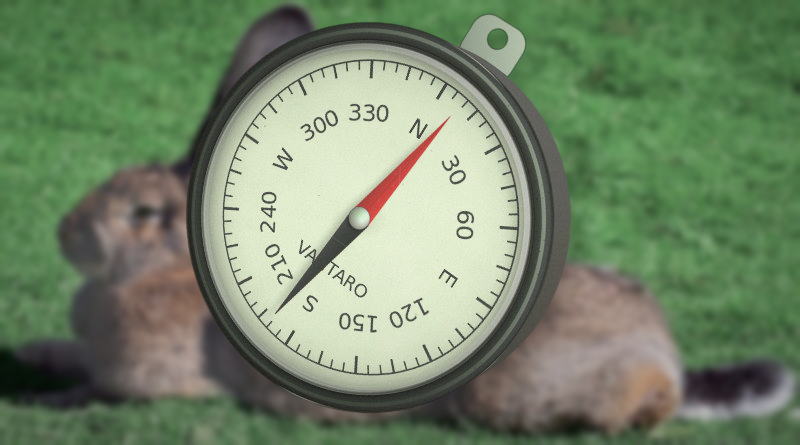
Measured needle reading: 10 °
